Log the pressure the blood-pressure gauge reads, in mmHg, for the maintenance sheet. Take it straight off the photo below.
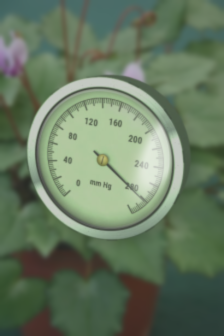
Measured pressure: 280 mmHg
